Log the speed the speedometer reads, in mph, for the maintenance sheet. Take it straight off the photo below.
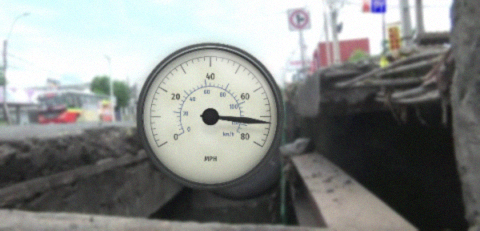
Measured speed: 72 mph
